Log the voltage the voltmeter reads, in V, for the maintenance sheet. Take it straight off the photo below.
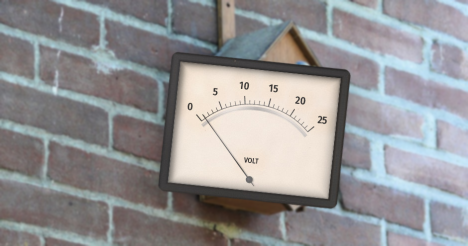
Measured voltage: 1 V
